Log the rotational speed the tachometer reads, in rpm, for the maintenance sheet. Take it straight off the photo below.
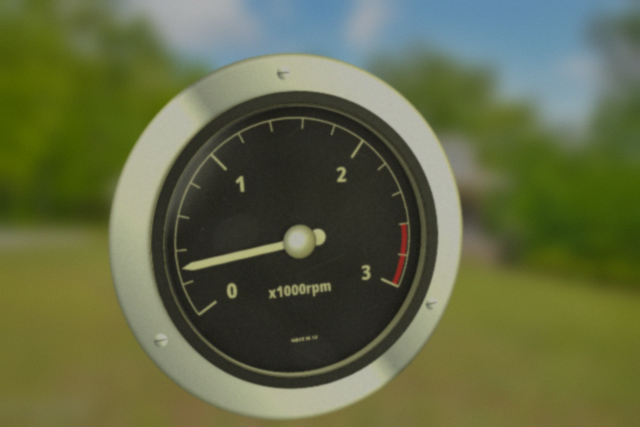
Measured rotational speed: 300 rpm
